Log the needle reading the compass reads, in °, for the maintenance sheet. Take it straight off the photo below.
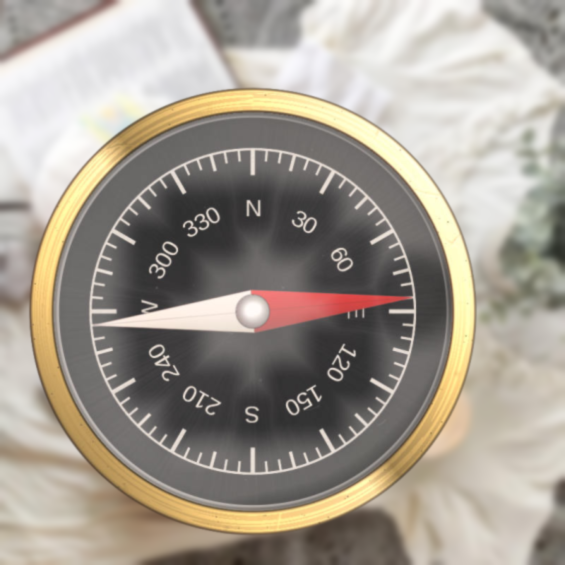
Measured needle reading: 85 °
